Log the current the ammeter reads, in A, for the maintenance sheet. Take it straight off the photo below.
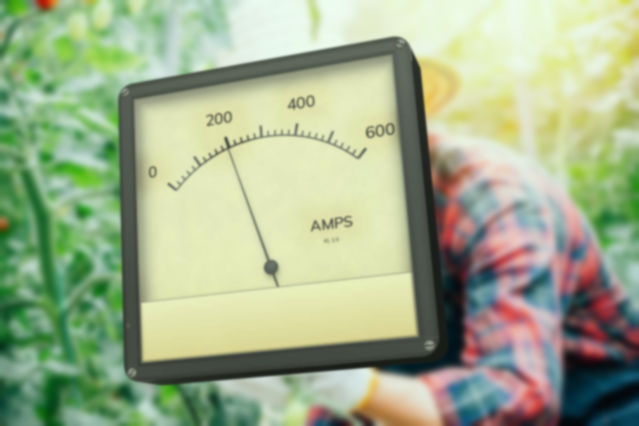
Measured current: 200 A
